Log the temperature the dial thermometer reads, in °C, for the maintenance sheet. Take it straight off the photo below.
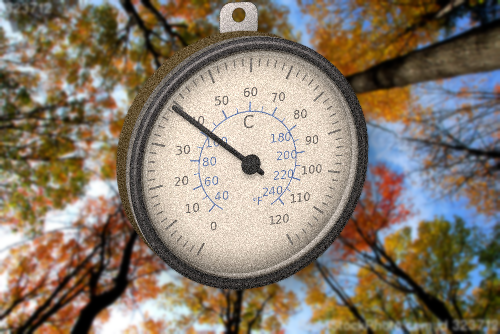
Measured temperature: 39 °C
